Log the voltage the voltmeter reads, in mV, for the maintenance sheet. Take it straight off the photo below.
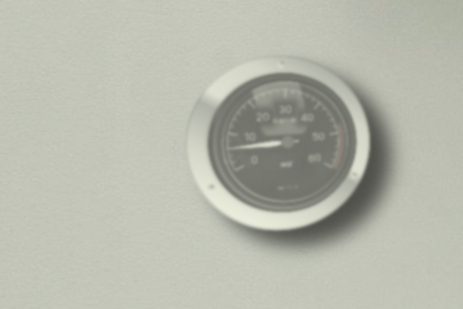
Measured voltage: 6 mV
